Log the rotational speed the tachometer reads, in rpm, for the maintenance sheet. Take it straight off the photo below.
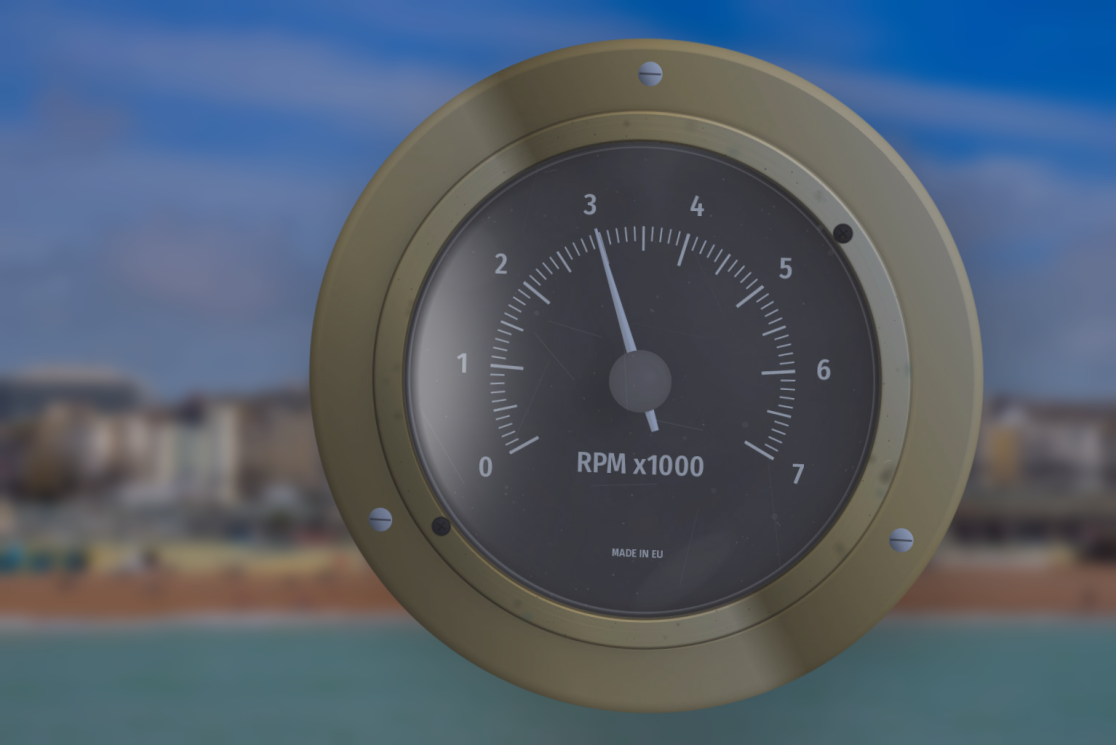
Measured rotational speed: 3000 rpm
